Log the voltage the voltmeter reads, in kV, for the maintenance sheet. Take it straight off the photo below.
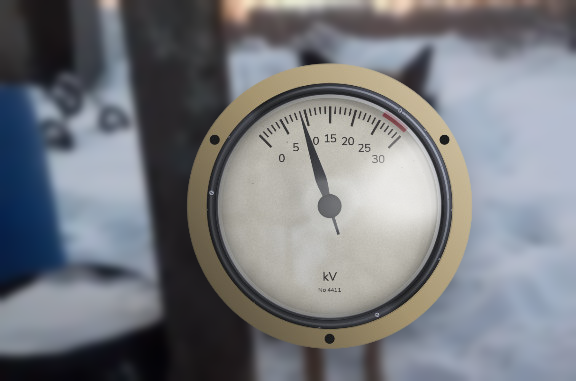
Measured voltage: 9 kV
